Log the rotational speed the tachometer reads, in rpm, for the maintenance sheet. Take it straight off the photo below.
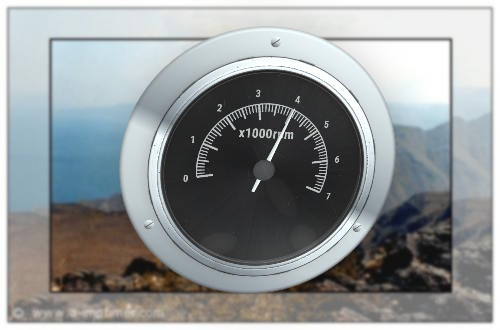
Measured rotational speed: 4000 rpm
